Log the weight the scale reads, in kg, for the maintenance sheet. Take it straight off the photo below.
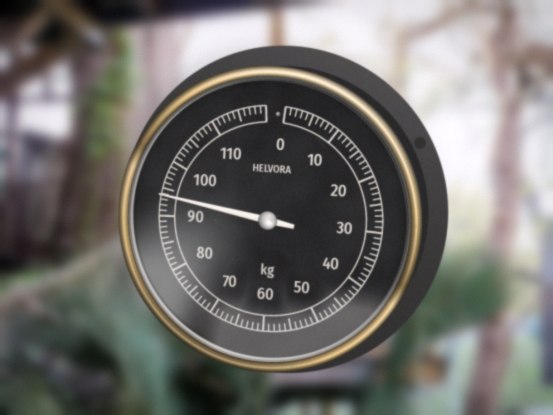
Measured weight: 94 kg
